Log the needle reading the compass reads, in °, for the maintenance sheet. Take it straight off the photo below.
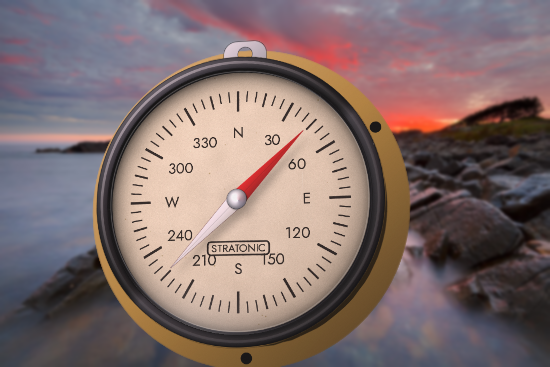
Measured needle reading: 45 °
